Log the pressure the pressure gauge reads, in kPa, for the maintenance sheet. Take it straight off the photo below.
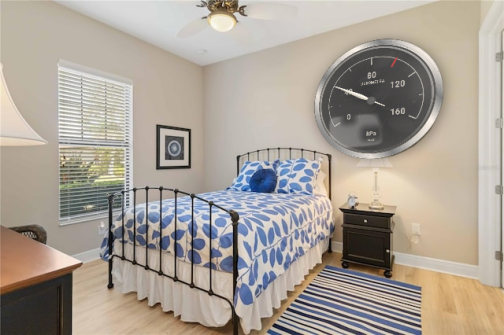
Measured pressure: 40 kPa
